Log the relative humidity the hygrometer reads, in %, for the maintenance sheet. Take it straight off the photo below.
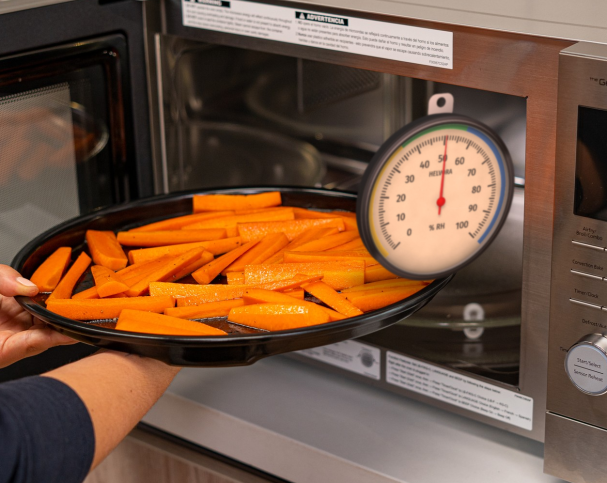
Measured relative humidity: 50 %
